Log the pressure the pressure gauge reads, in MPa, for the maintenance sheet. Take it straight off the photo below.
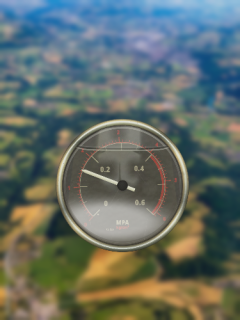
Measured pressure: 0.15 MPa
